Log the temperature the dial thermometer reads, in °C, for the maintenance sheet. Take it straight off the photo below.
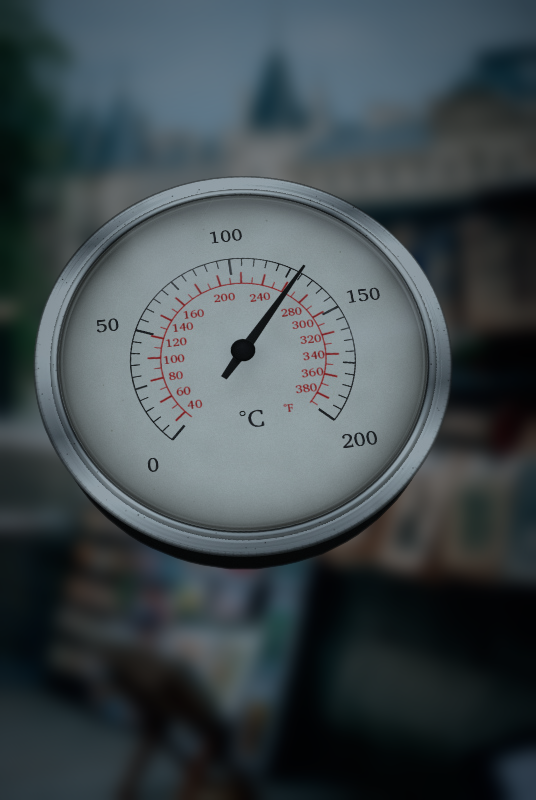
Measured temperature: 130 °C
